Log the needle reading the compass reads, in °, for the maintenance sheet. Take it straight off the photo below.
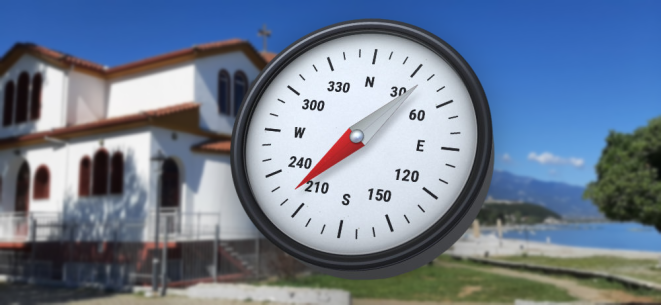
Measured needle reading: 220 °
